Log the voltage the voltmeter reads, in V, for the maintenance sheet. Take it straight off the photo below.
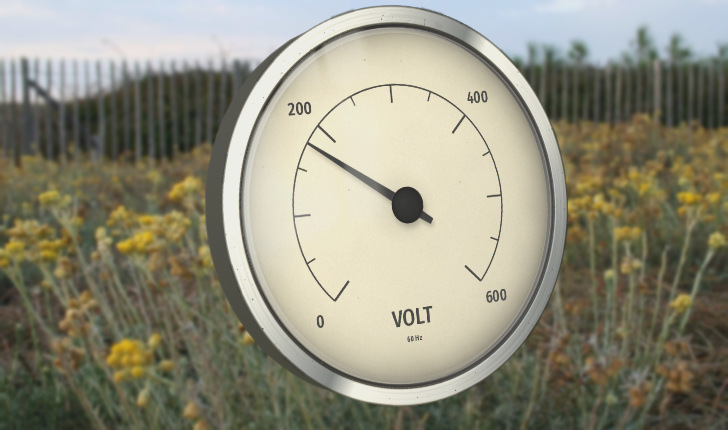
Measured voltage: 175 V
